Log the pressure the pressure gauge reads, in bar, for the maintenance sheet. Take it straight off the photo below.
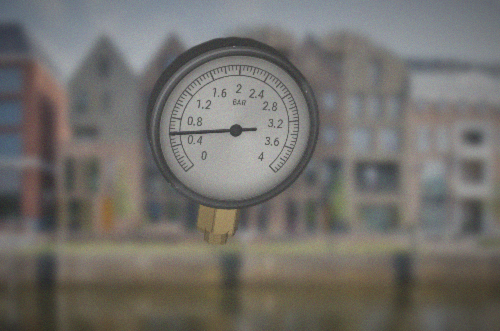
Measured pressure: 0.6 bar
